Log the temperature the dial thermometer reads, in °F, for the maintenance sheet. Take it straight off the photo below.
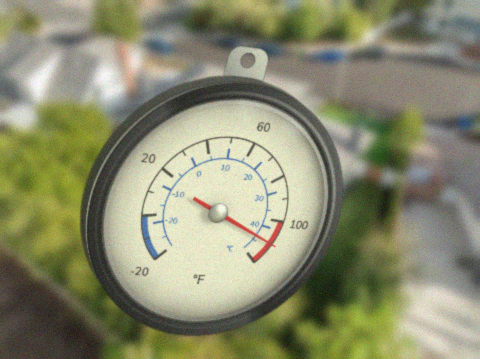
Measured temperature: 110 °F
